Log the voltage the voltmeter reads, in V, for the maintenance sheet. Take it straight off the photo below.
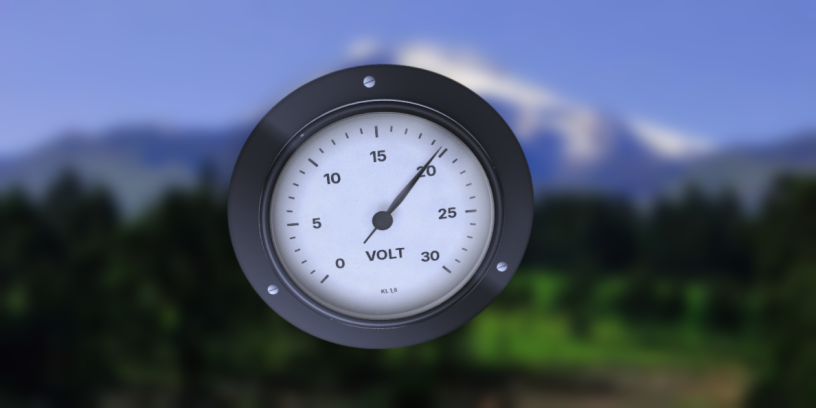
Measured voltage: 19.5 V
